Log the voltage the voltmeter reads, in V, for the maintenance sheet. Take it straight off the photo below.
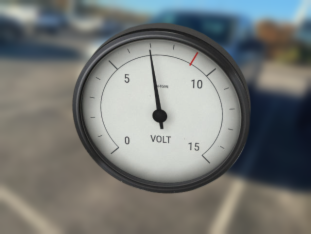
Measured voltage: 7 V
